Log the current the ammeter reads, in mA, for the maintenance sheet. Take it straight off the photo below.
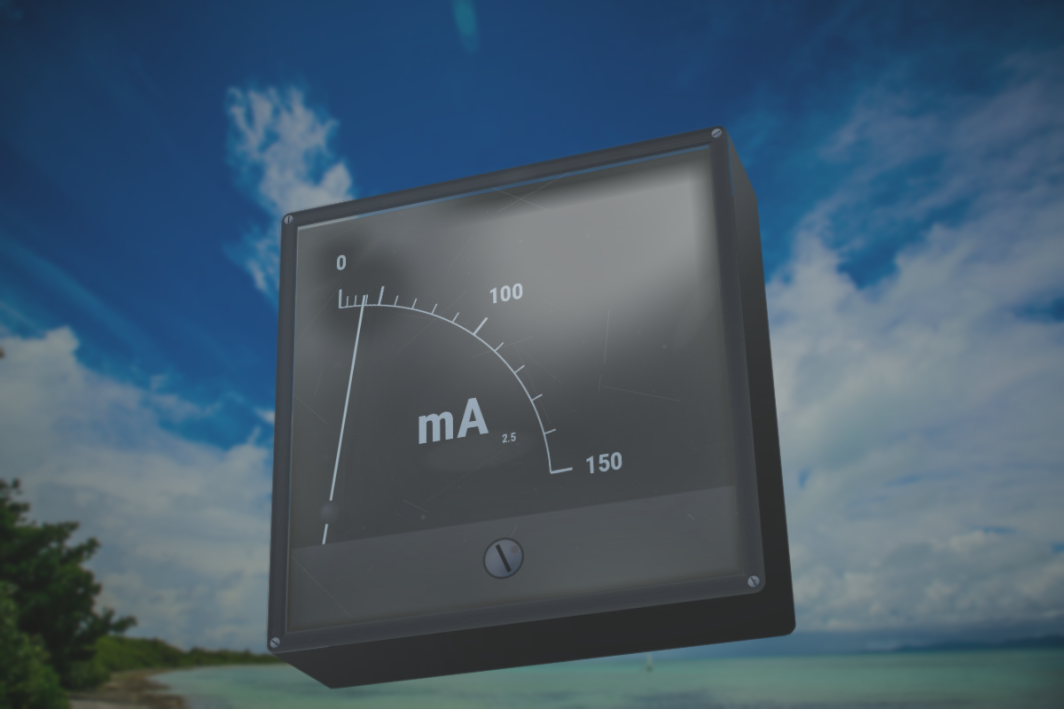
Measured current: 40 mA
